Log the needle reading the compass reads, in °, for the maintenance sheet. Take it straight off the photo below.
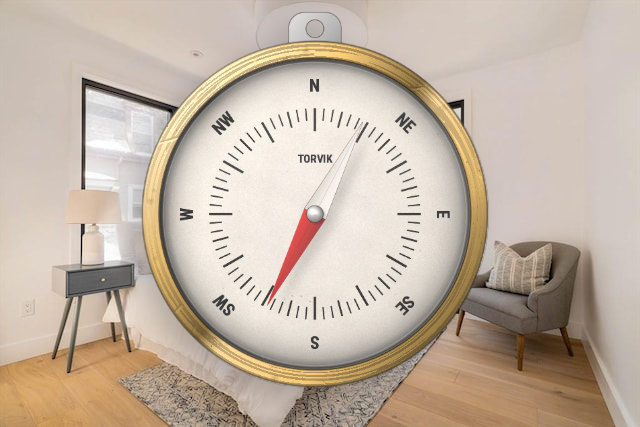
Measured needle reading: 207.5 °
